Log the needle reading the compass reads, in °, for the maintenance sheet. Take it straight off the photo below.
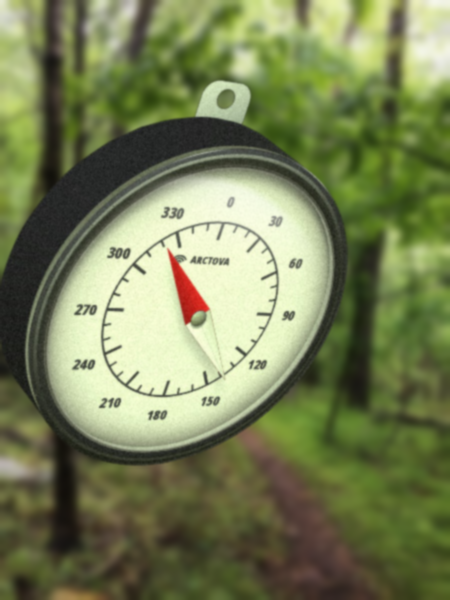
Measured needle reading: 320 °
